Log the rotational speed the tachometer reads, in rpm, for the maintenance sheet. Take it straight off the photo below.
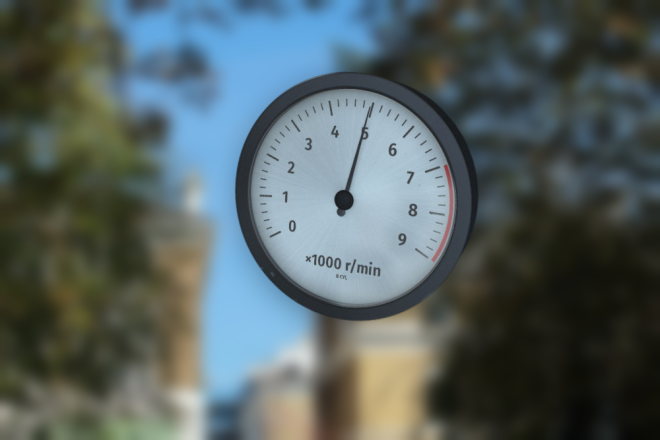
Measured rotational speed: 5000 rpm
